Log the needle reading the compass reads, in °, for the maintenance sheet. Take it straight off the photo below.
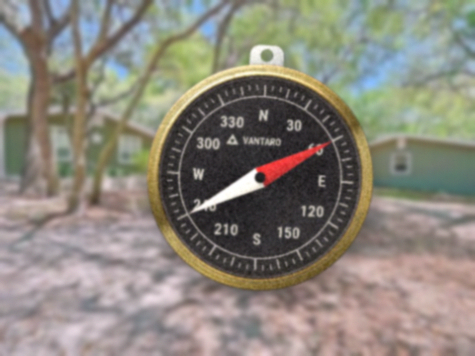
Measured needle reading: 60 °
